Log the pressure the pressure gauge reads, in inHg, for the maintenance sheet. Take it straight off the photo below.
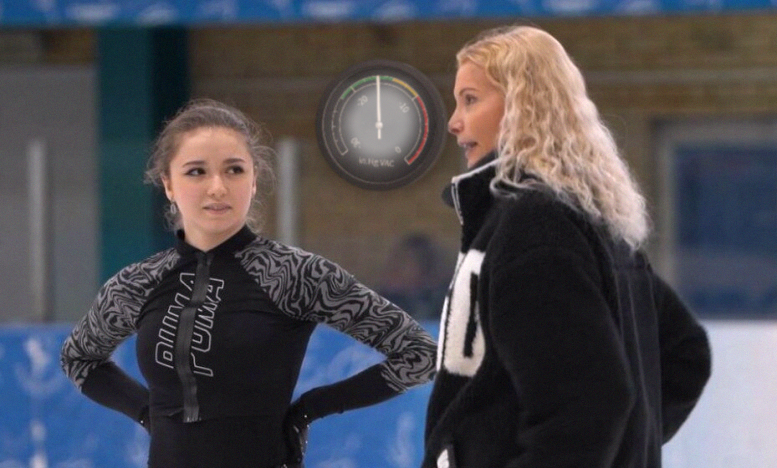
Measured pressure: -16 inHg
